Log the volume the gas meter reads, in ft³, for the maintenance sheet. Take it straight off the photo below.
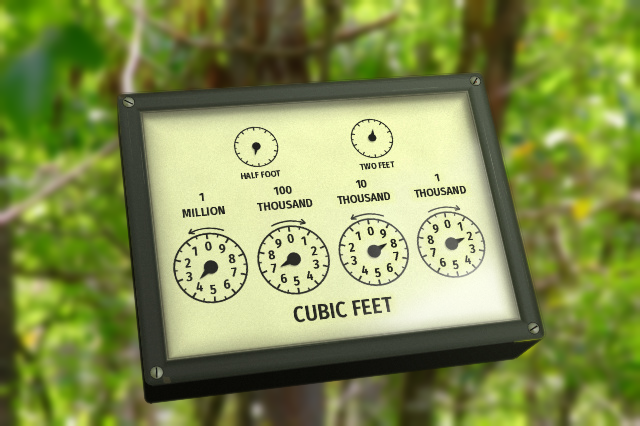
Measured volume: 368200 ft³
